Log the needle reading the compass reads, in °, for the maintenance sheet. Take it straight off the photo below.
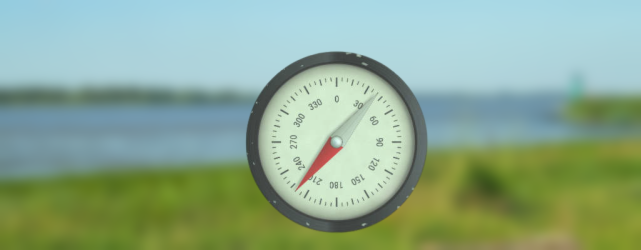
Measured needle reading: 220 °
